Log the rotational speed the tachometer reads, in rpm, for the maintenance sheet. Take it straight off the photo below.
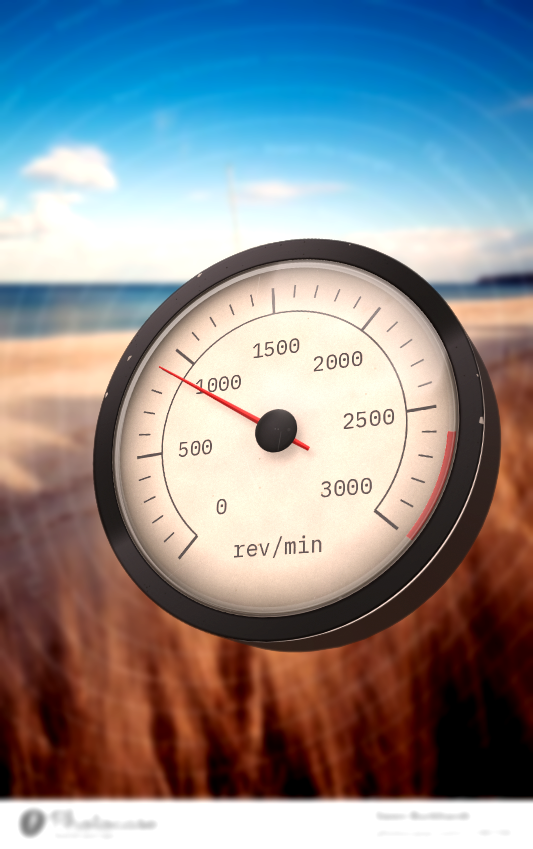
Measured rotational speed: 900 rpm
